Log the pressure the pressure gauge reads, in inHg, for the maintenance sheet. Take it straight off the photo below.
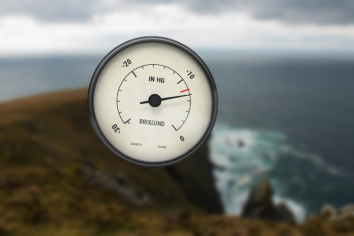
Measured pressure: -7 inHg
